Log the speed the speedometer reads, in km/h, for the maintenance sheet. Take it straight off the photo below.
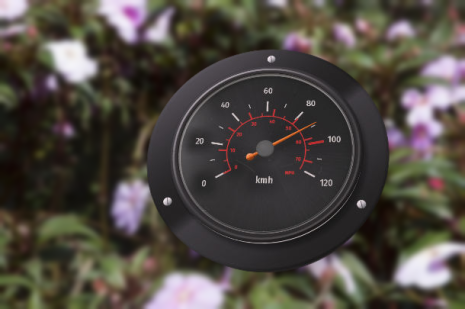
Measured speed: 90 km/h
